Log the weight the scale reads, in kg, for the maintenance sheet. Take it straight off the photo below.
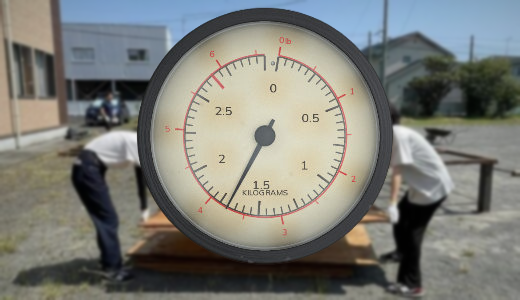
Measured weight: 1.7 kg
